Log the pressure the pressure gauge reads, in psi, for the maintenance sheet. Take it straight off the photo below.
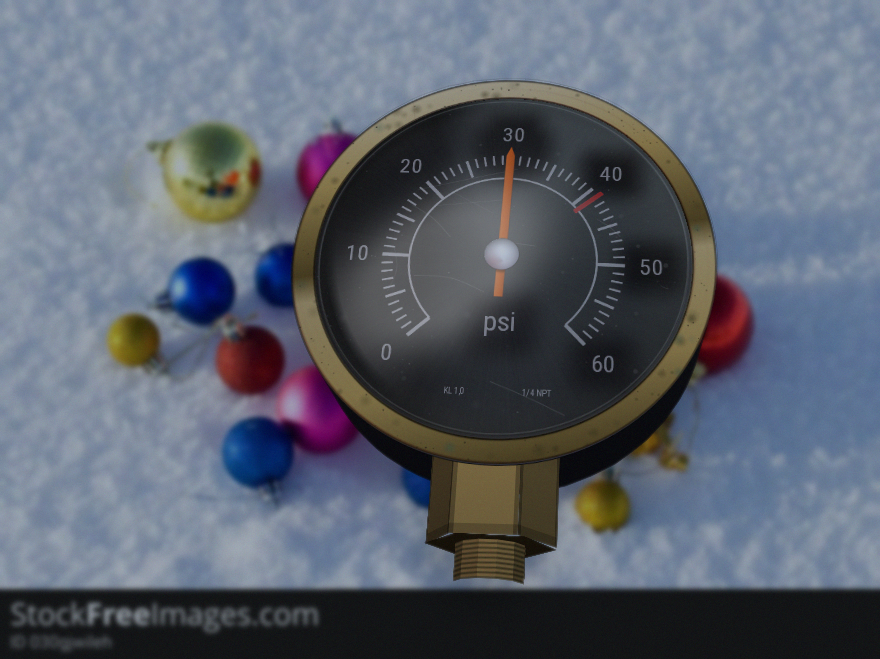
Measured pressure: 30 psi
